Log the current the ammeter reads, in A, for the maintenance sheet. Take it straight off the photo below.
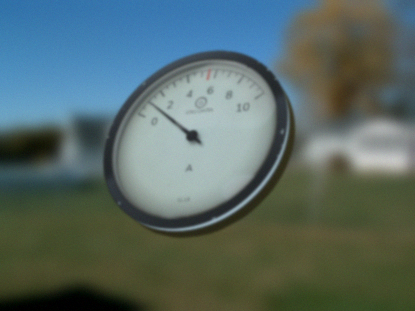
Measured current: 1 A
